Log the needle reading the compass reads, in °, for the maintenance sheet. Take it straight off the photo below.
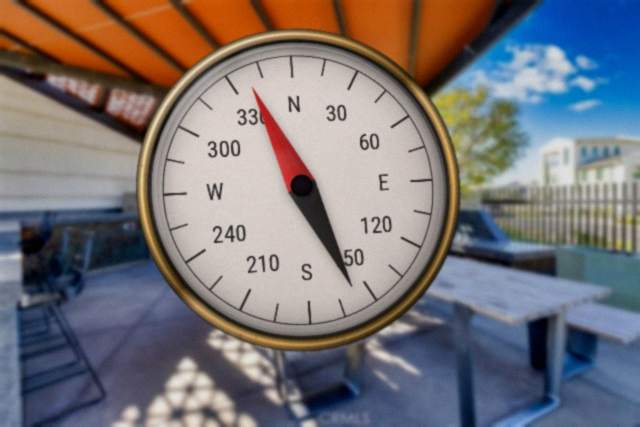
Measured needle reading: 337.5 °
